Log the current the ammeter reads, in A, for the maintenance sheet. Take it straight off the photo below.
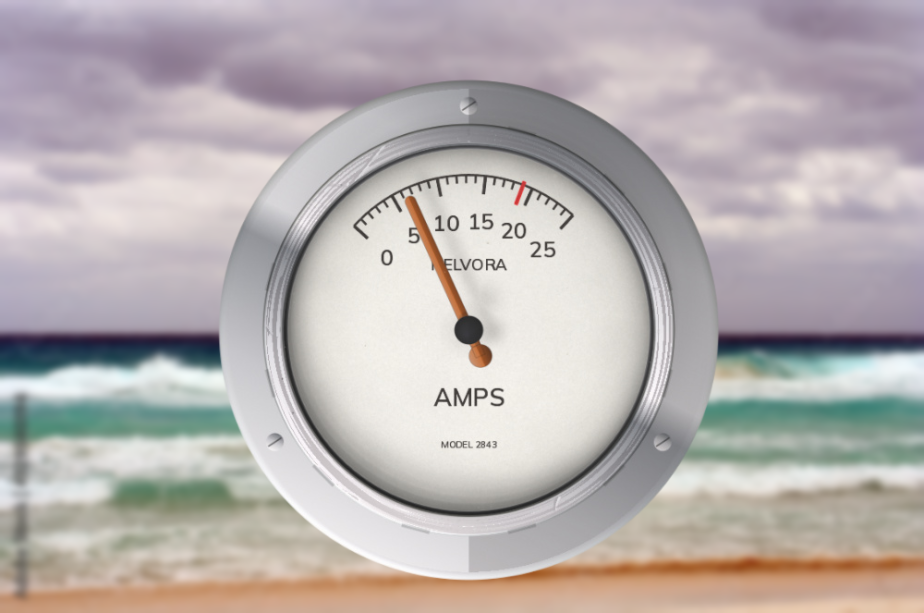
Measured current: 6.5 A
